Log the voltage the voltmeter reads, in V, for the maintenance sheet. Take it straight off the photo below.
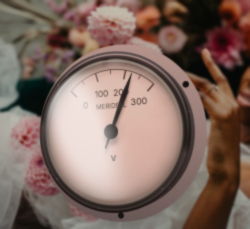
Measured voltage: 225 V
